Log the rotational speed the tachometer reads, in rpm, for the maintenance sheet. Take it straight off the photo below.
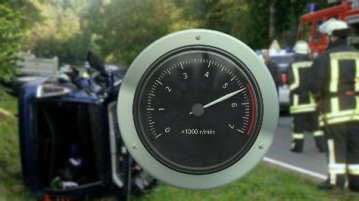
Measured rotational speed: 5500 rpm
